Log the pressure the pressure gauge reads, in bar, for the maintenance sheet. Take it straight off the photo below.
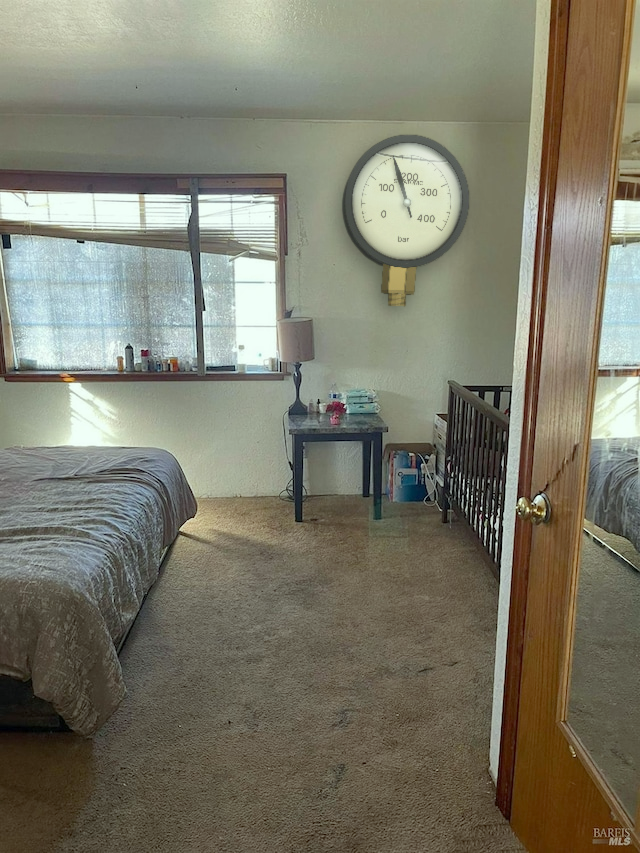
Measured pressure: 160 bar
